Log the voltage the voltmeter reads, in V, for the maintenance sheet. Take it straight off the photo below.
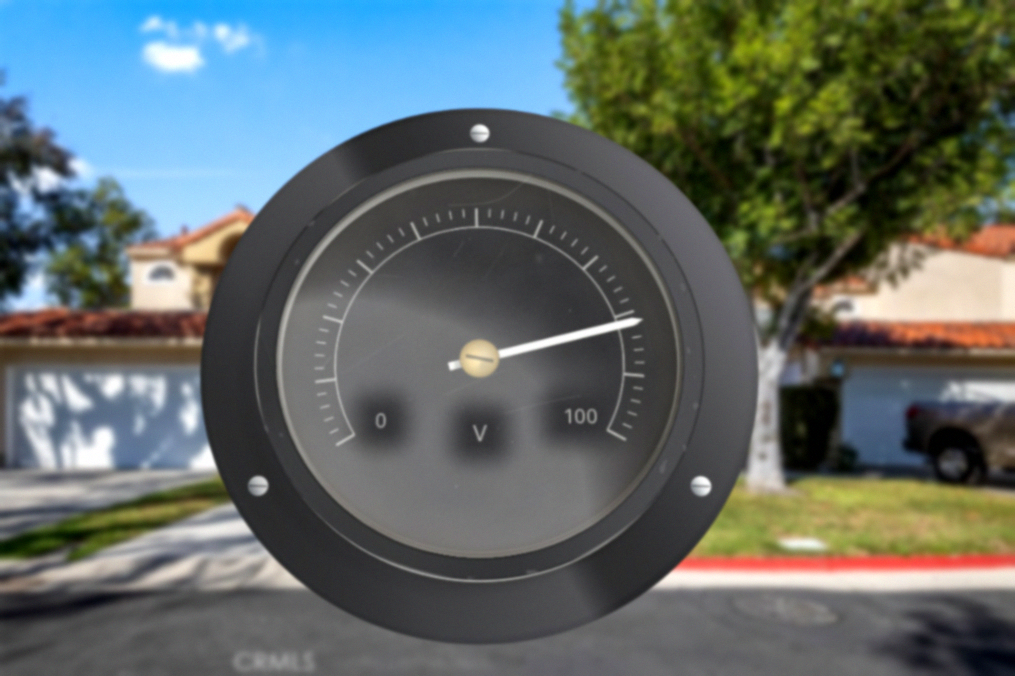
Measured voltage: 82 V
